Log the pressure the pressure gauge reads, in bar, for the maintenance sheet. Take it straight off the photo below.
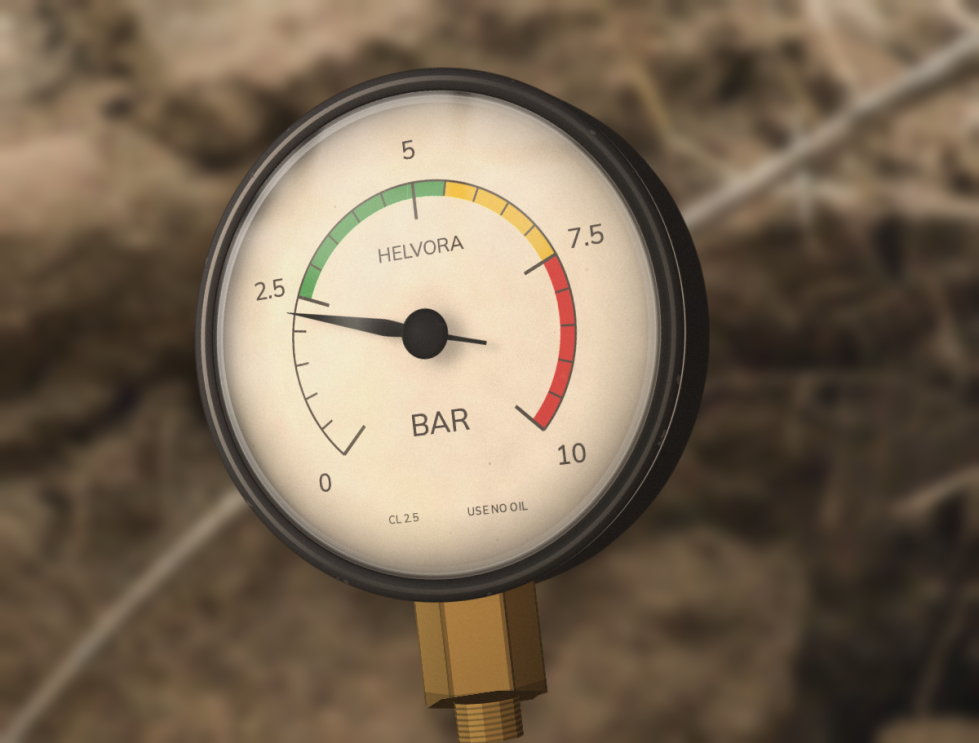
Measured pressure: 2.25 bar
